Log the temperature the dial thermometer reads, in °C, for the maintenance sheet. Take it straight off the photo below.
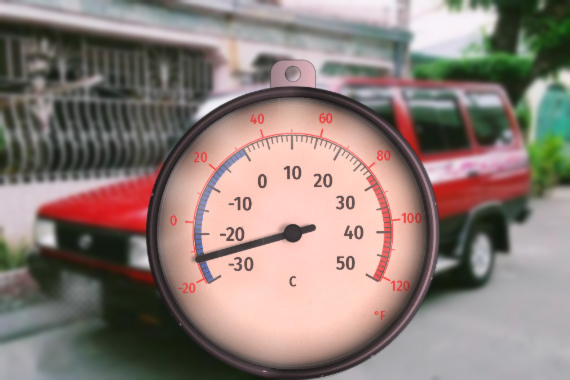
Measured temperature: -25 °C
